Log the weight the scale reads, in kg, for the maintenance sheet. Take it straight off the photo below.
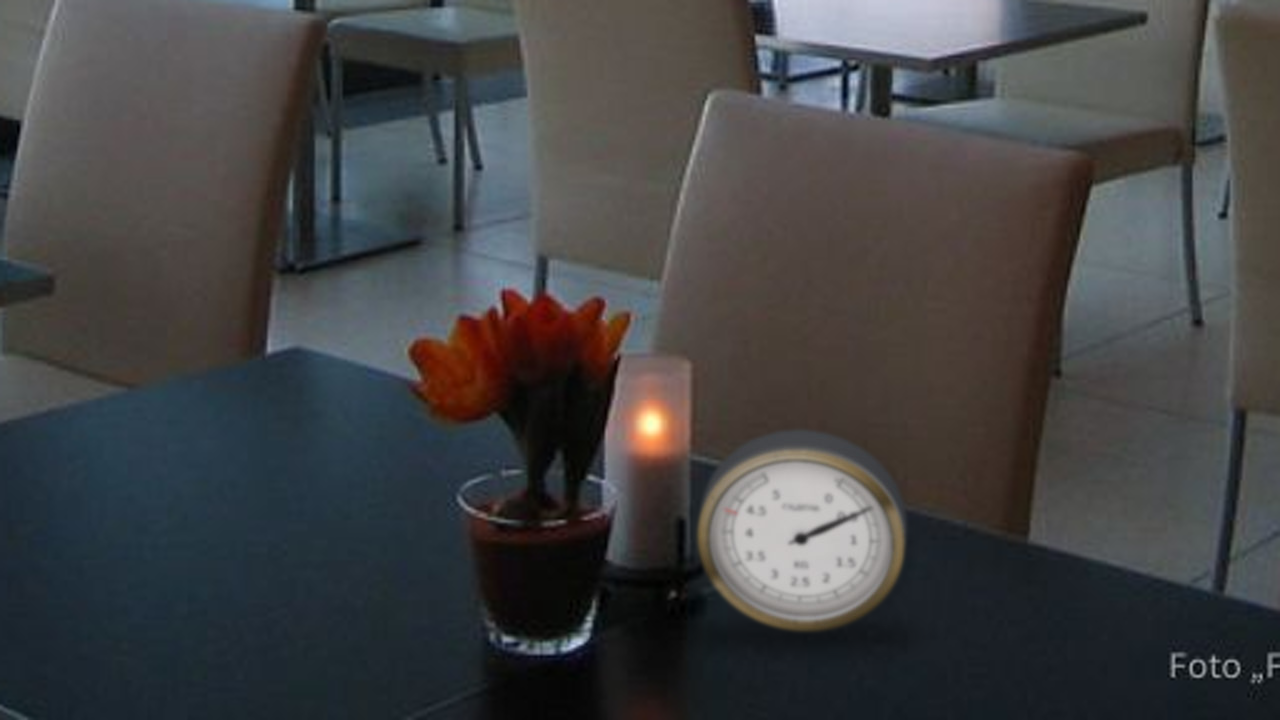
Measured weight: 0.5 kg
